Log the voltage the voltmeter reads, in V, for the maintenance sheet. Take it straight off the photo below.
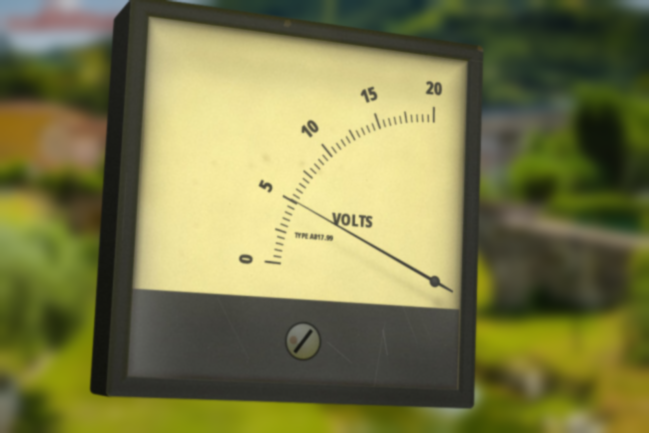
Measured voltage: 5 V
